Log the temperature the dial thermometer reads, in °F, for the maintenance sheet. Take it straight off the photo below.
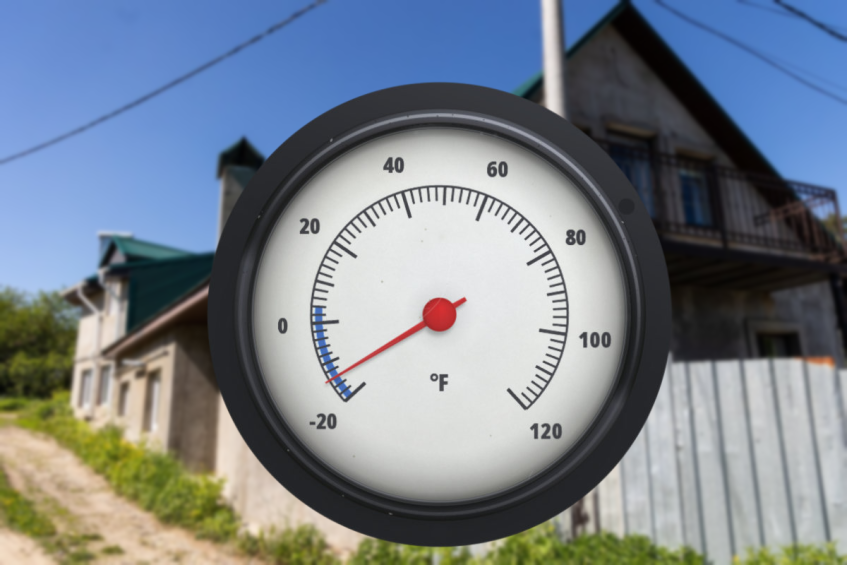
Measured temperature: -14 °F
